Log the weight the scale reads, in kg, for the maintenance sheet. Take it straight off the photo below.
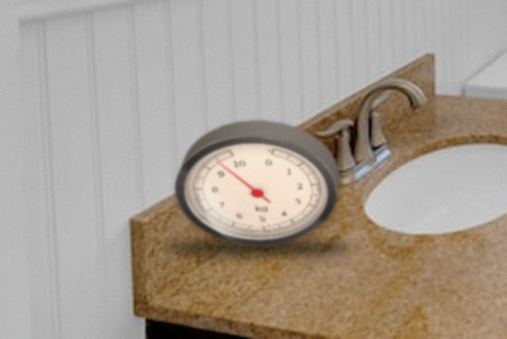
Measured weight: 9.5 kg
